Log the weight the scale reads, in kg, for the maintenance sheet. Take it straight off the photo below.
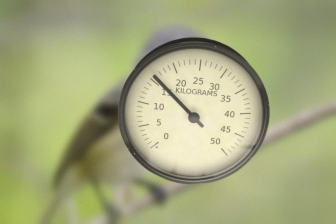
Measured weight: 16 kg
